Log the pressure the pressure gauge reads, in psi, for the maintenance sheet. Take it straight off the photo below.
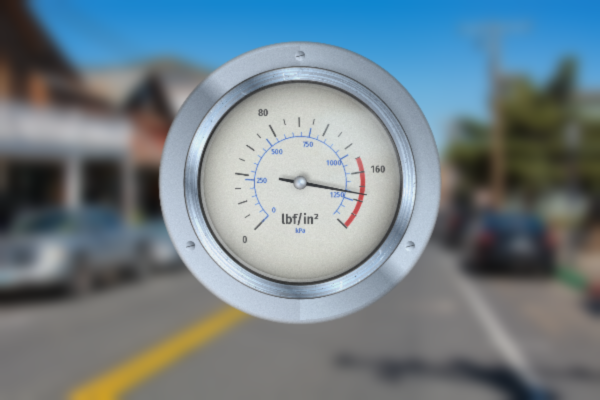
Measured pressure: 175 psi
